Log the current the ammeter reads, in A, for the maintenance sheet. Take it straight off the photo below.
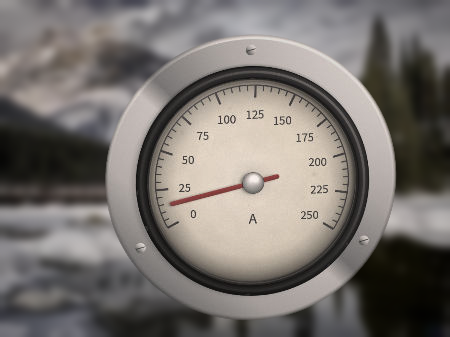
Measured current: 15 A
